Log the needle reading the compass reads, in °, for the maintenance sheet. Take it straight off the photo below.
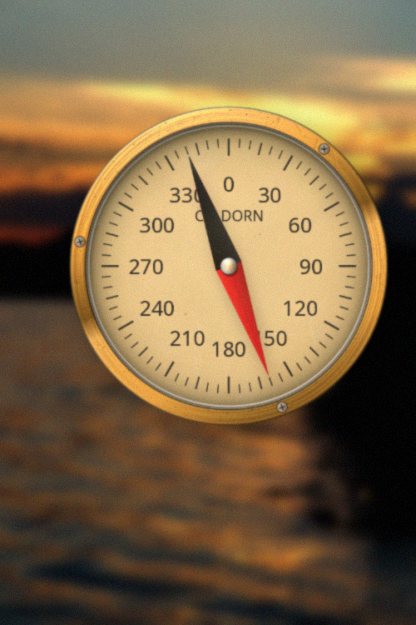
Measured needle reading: 160 °
